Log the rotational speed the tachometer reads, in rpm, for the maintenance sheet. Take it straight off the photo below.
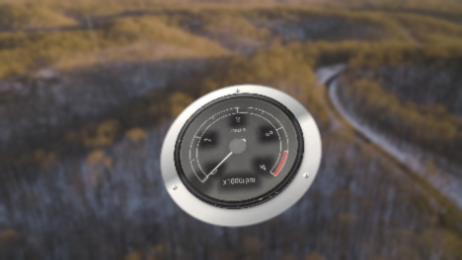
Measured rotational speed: 0 rpm
